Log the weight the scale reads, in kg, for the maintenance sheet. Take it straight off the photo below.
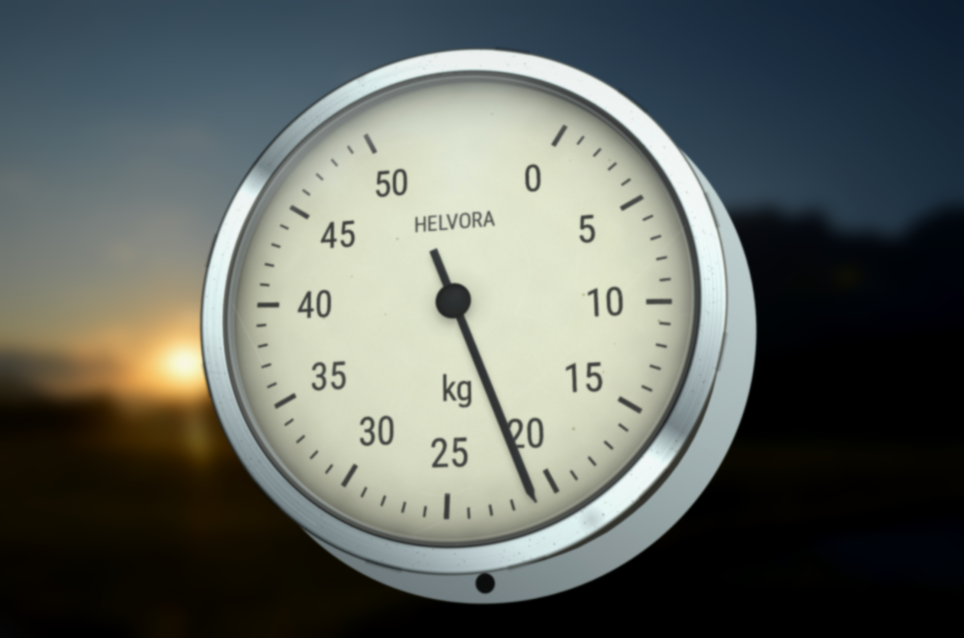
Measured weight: 21 kg
